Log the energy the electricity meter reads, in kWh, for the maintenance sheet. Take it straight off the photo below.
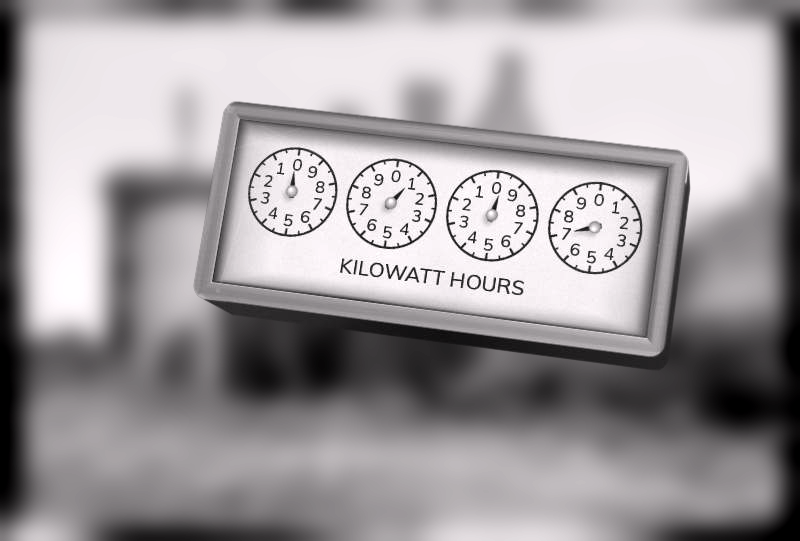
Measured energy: 97 kWh
